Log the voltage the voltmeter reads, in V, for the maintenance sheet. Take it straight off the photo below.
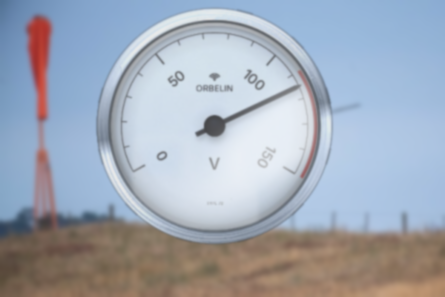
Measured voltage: 115 V
